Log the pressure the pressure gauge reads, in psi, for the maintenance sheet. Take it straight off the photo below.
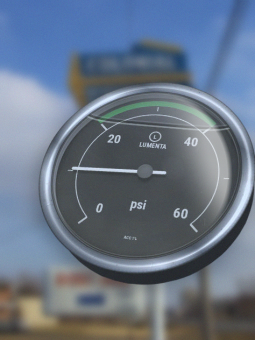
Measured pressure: 10 psi
